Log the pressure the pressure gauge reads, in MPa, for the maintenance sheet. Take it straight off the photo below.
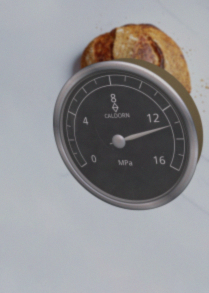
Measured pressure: 13 MPa
